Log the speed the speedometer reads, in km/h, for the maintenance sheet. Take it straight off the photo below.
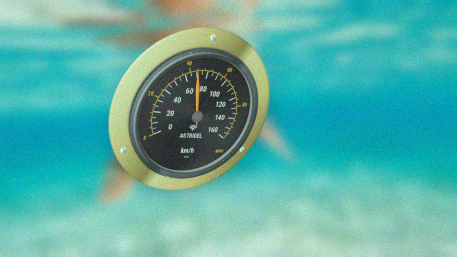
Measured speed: 70 km/h
